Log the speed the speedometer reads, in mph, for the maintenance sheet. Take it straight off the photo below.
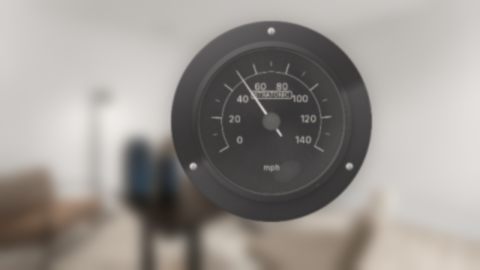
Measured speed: 50 mph
